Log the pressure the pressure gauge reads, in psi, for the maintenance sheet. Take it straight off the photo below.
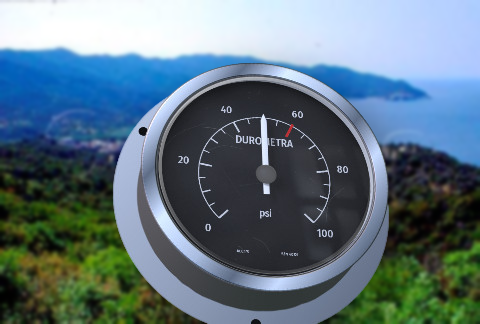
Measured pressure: 50 psi
